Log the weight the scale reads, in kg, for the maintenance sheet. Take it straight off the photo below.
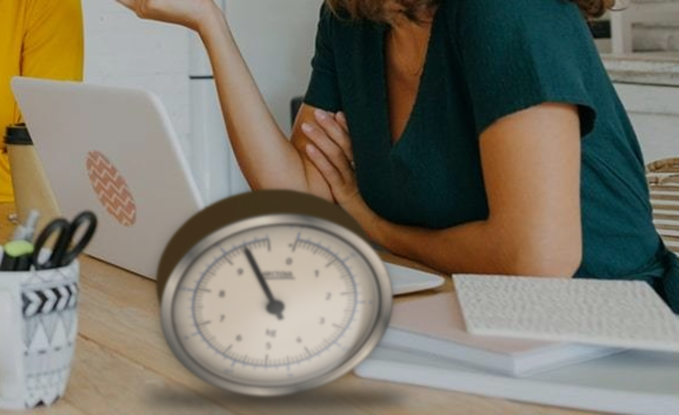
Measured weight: 9.5 kg
